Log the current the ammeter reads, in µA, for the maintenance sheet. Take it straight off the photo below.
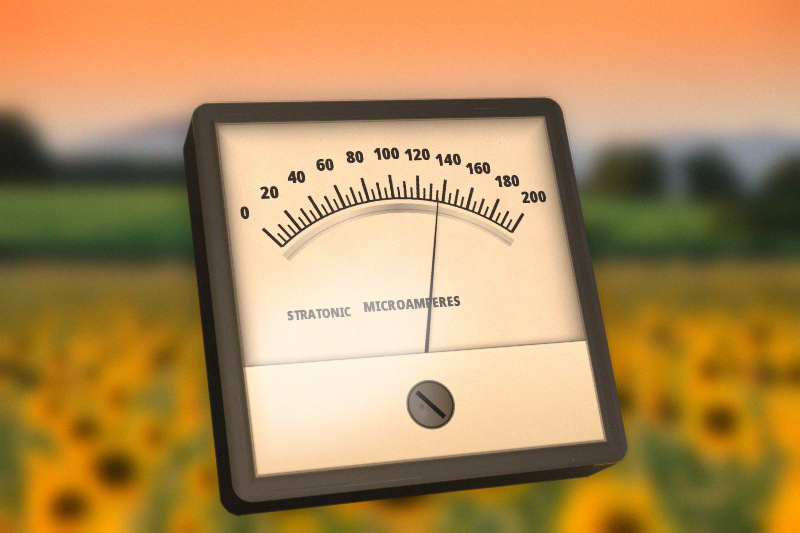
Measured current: 135 µA
